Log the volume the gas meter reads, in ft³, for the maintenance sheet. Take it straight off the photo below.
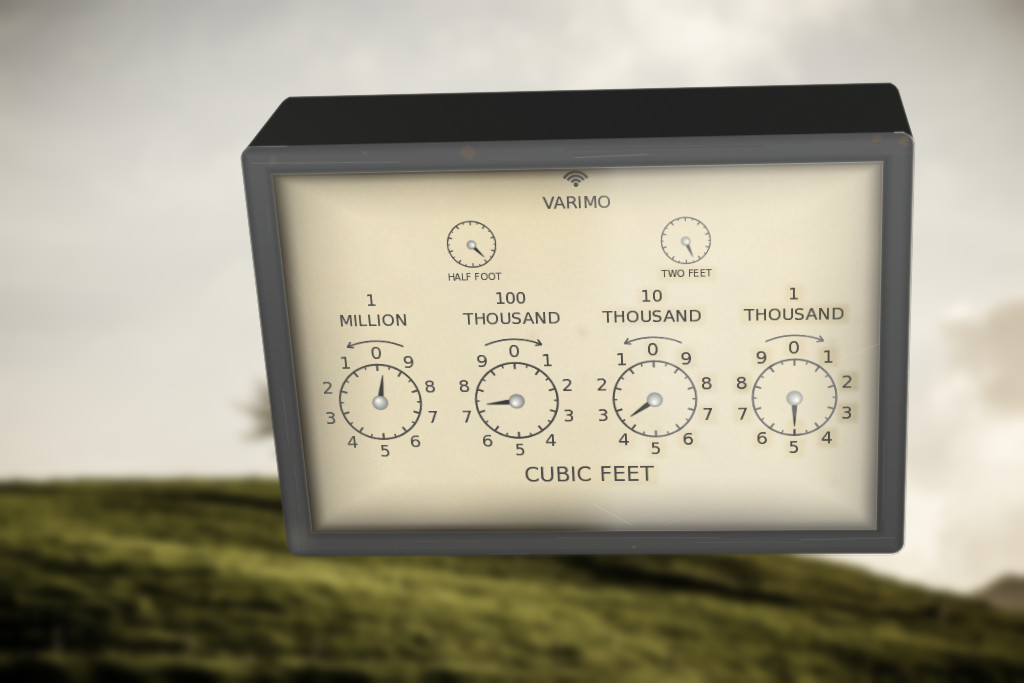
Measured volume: 973500 ft³
